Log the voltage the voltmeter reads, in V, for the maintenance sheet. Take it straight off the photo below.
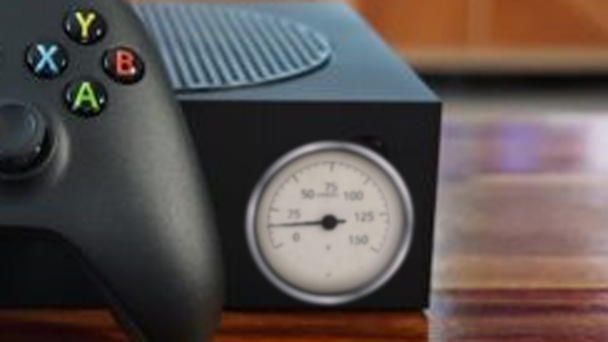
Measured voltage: 15 V
